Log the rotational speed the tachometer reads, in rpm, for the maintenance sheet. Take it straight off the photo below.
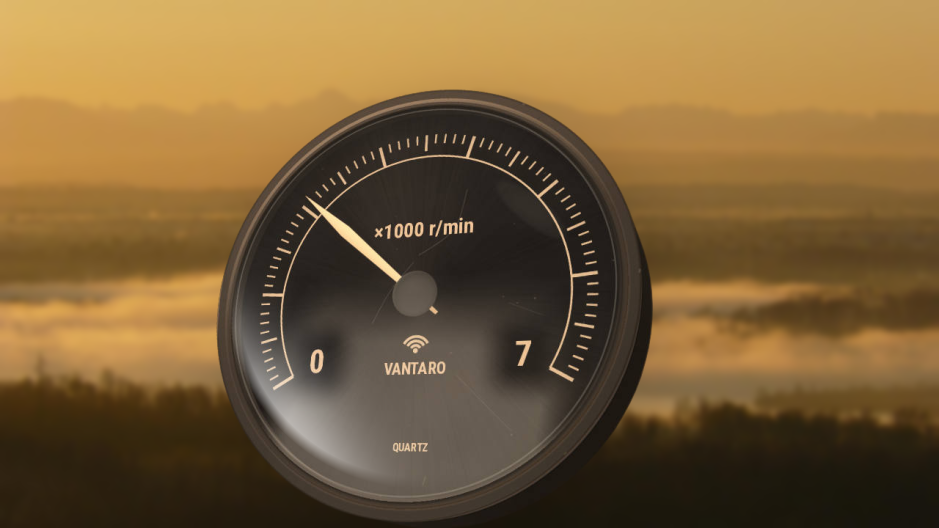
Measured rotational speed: 2100 rpm
